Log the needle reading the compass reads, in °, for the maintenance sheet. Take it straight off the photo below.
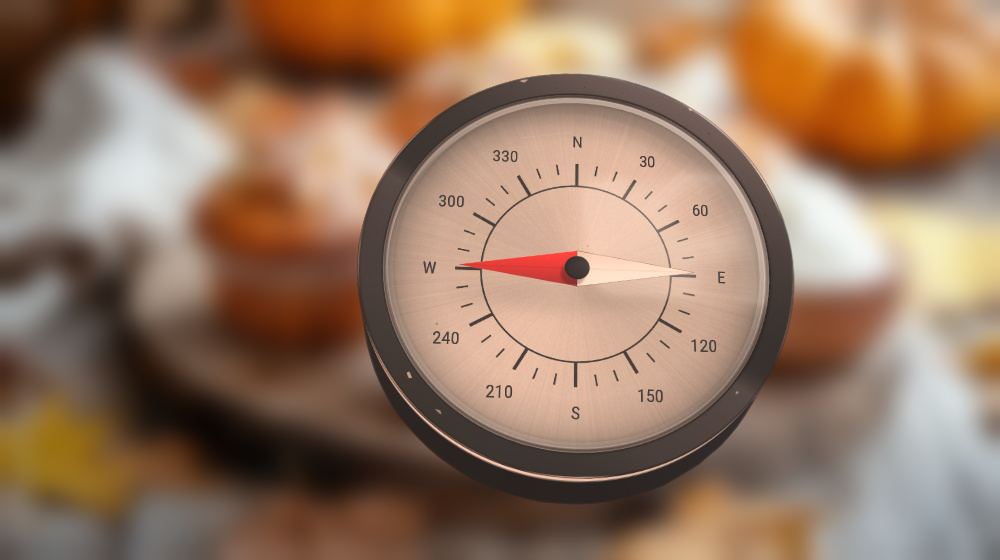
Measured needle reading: 270 °
